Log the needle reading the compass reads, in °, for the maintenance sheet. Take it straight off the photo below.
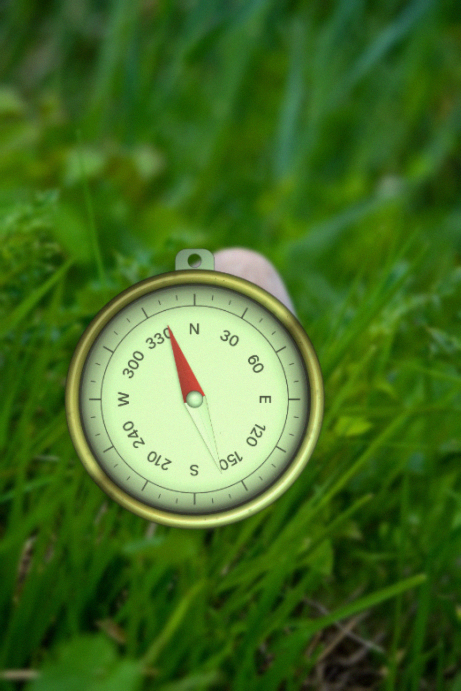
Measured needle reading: 340 °
